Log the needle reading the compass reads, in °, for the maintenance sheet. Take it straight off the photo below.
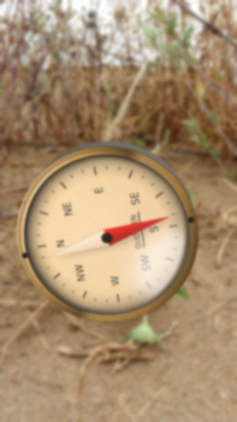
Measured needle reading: 170 °
